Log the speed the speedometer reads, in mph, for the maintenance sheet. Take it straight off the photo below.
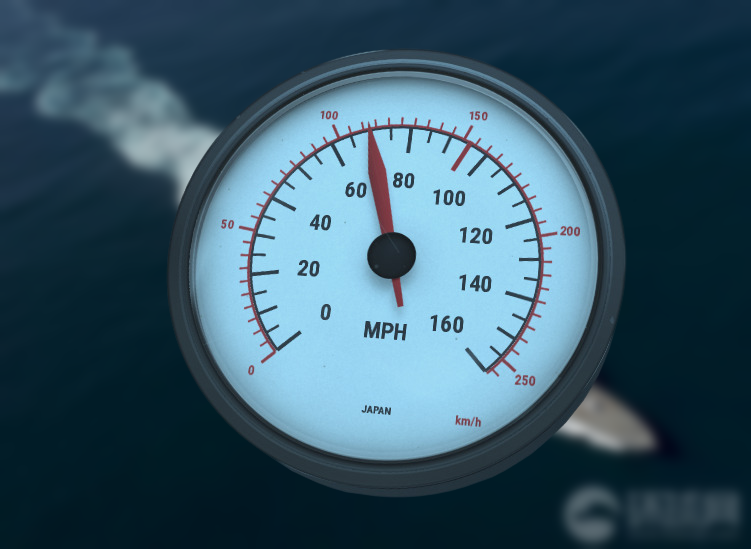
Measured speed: 70 mph
